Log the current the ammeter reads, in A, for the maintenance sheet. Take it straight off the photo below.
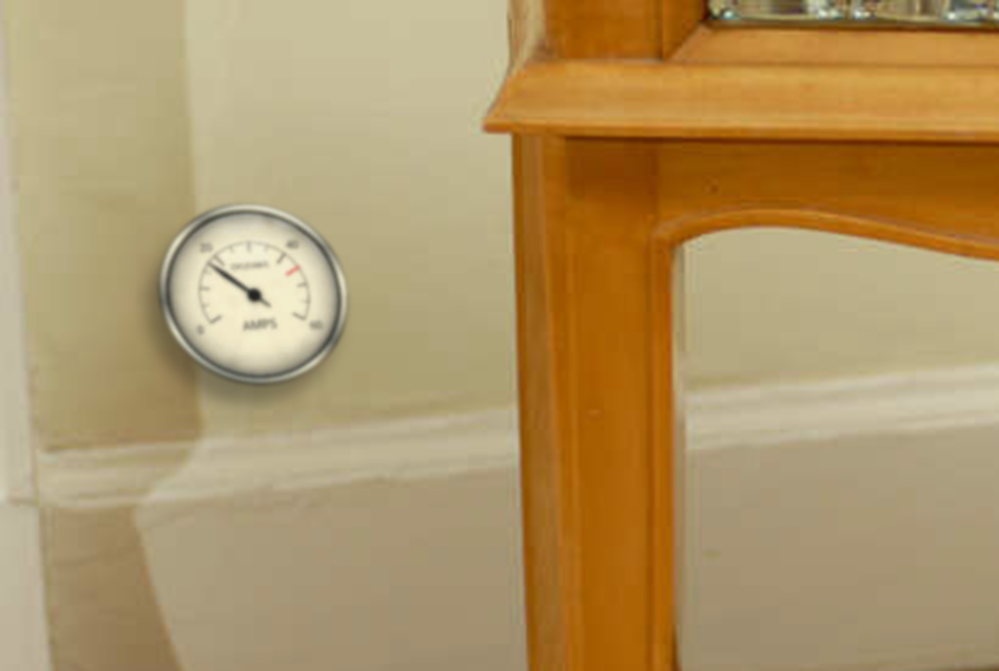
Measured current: 17.5 A
